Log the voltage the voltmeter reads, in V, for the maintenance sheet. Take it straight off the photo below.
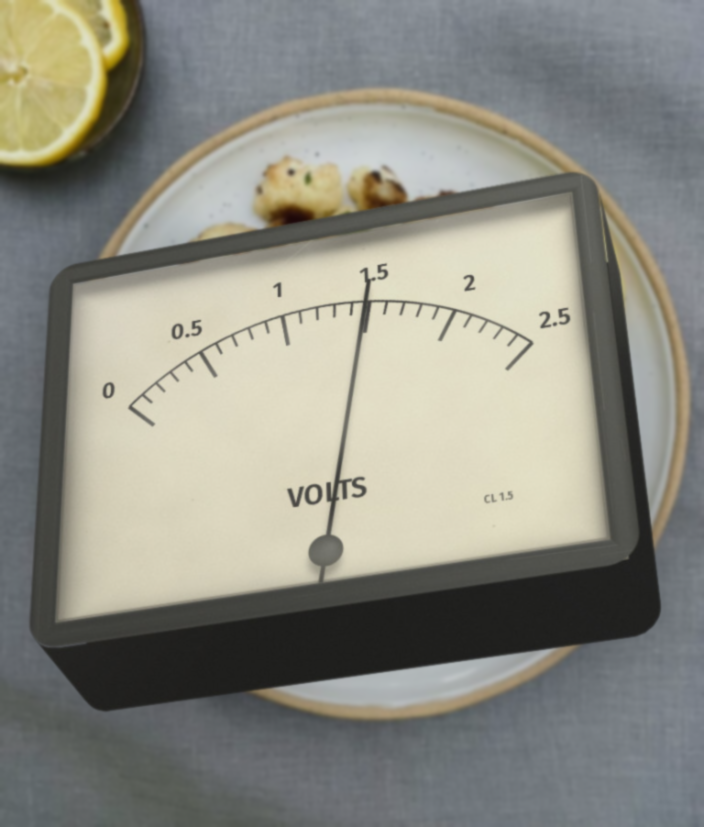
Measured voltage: 1.5 V
